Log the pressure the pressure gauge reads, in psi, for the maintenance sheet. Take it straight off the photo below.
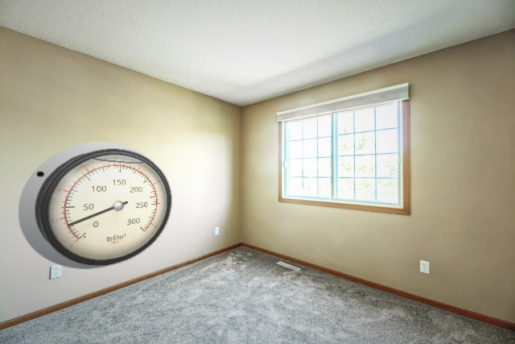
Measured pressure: 25 psi
